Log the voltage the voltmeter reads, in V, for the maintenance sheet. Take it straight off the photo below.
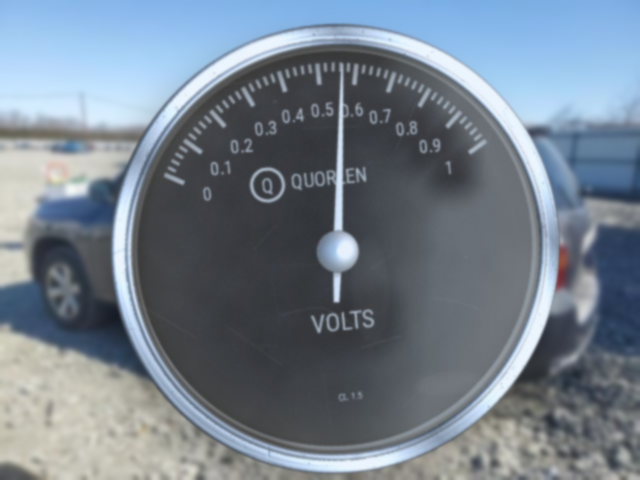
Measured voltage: 0.56 V
